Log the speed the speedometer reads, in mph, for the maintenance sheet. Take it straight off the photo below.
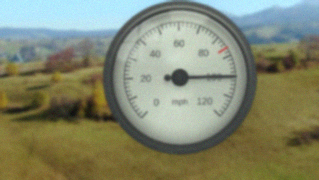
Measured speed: 100 mph
